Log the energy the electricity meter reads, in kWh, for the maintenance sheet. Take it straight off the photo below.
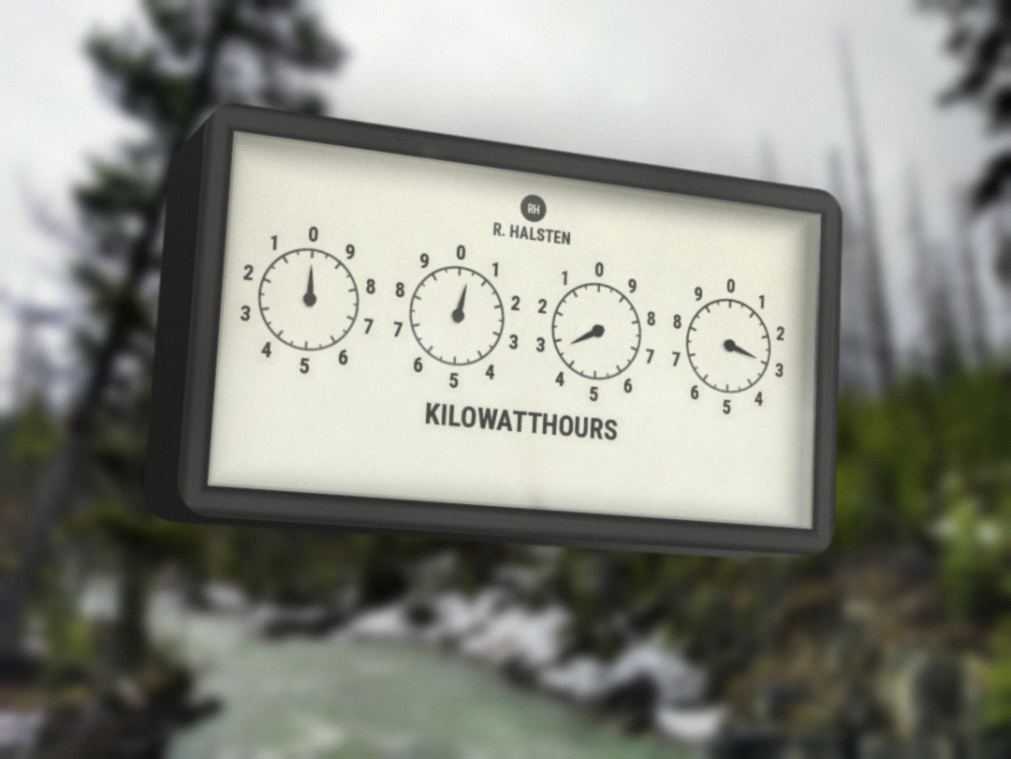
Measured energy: 33 kWh
